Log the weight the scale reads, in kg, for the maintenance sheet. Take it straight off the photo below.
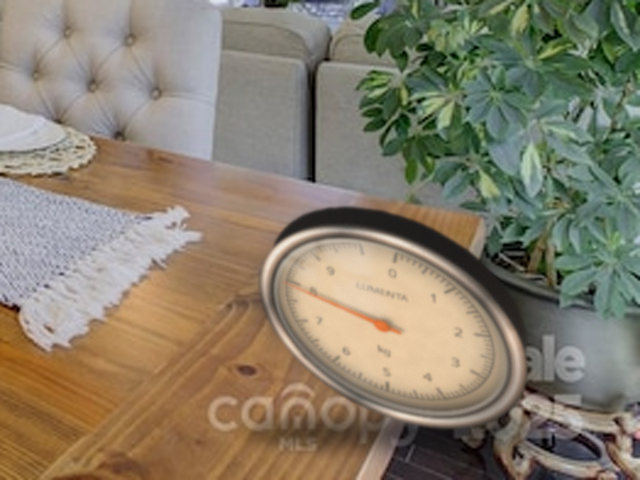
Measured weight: 8 kg
